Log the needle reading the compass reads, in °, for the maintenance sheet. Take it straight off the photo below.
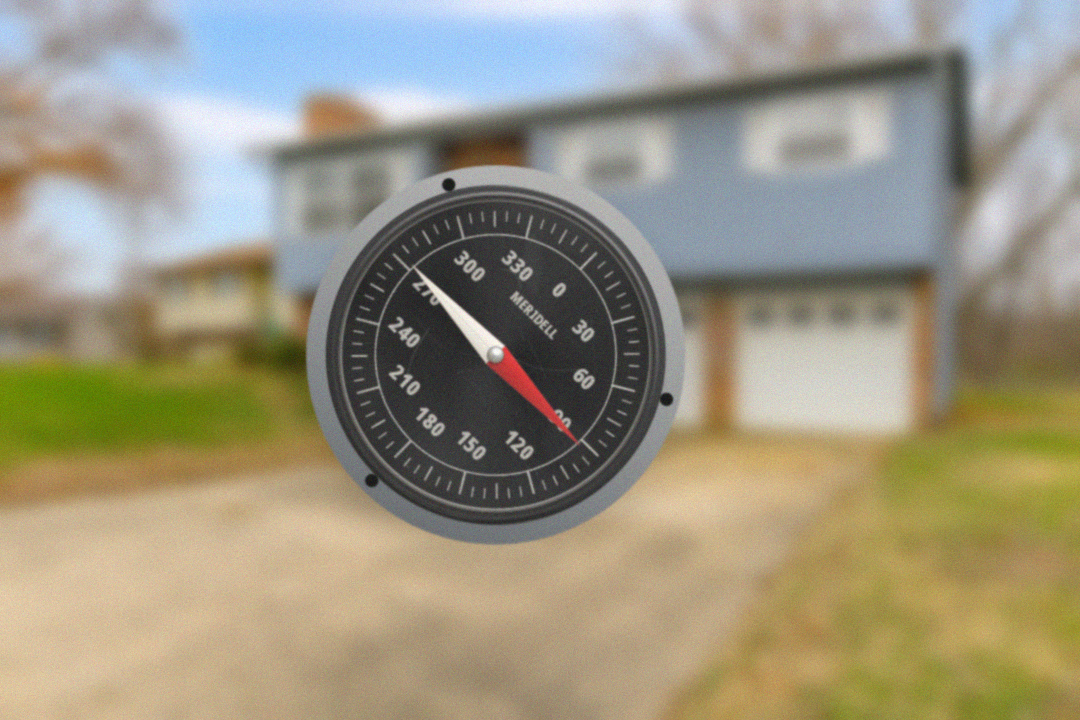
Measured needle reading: 92.5 °
